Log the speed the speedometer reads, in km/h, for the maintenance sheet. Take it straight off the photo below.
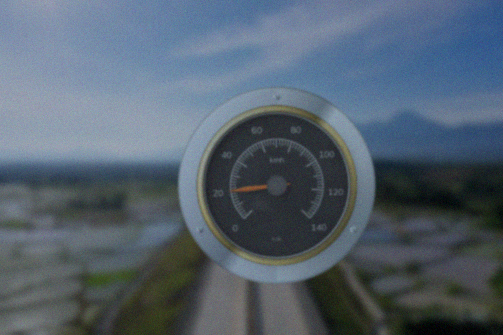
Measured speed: 20 km/h
